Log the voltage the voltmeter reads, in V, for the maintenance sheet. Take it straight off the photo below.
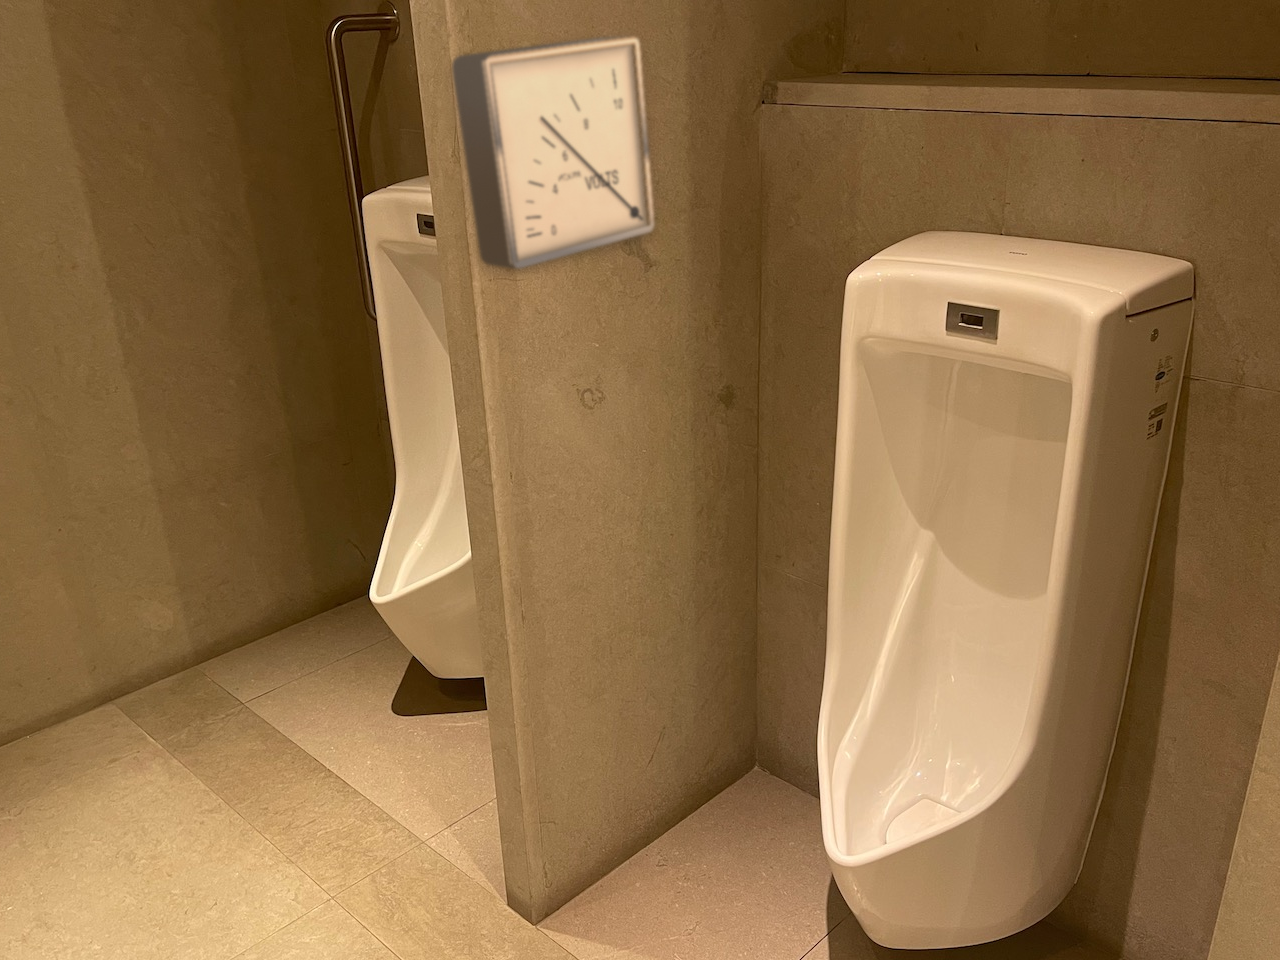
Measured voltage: 6.5 V
